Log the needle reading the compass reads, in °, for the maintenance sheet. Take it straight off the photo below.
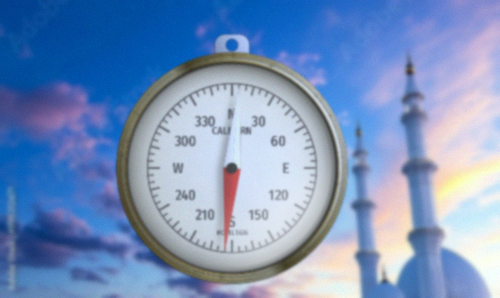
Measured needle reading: 185 °
